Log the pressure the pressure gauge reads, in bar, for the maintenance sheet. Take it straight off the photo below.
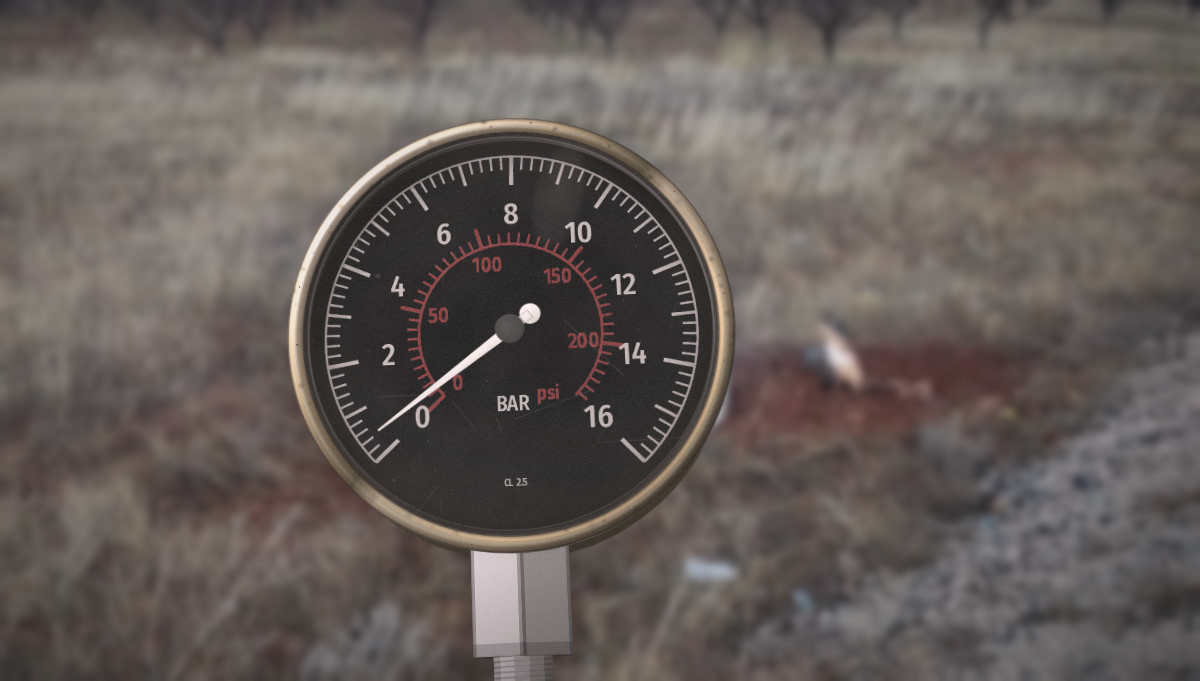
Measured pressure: 0.4 bar
